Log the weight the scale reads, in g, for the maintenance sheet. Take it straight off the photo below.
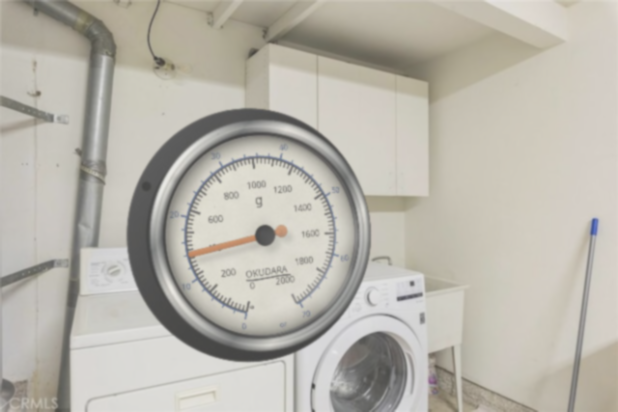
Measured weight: 400 g
